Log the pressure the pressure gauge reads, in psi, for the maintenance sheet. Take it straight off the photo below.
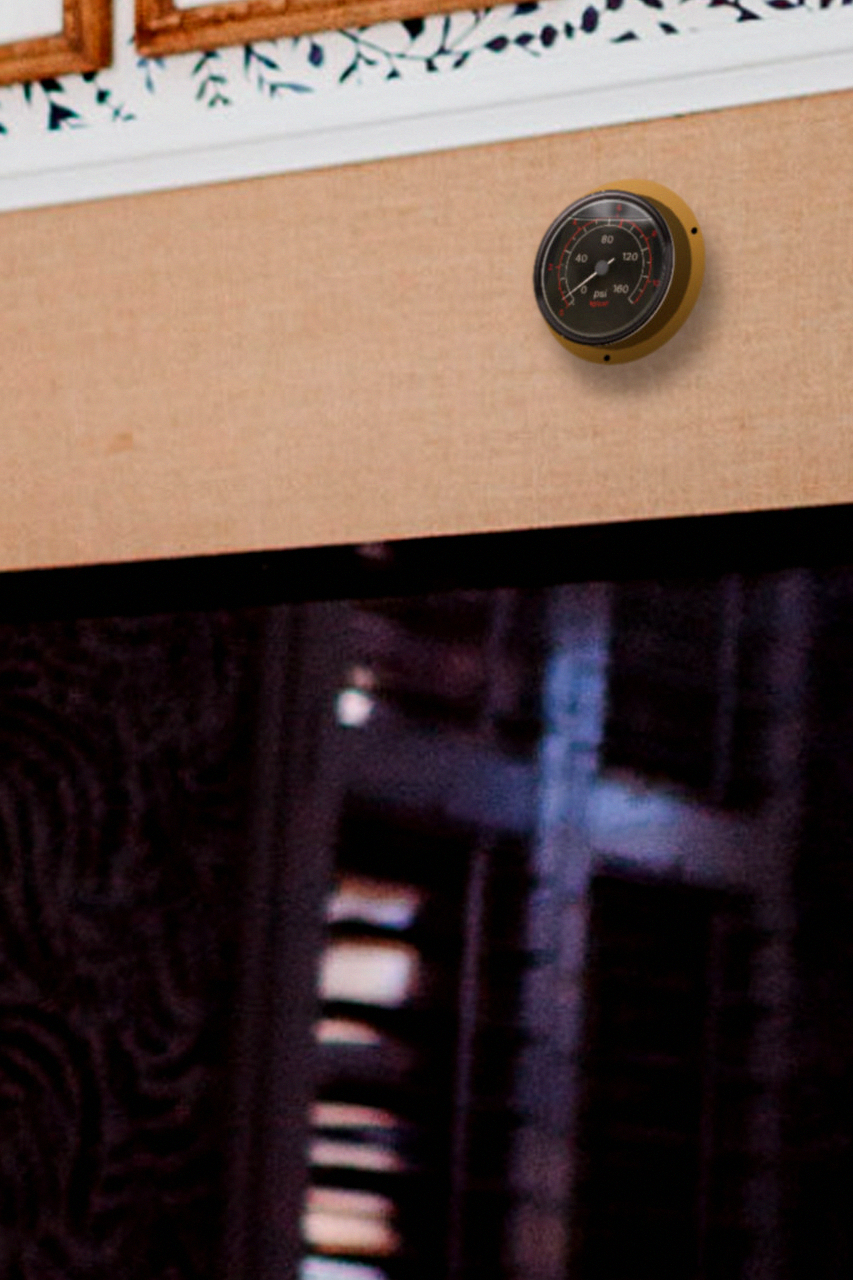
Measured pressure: 5 psi
